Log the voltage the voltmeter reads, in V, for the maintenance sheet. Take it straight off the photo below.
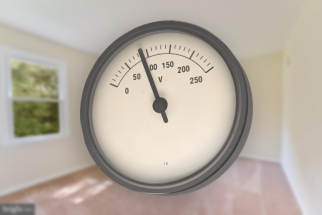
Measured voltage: 90 V
